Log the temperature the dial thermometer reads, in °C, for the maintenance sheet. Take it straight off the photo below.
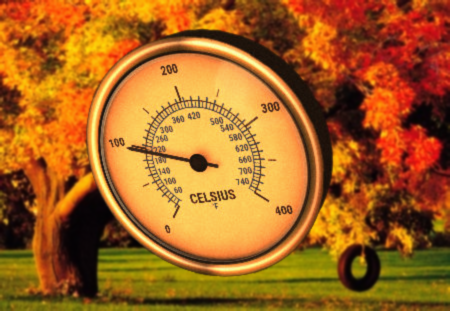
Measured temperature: 100 °C
